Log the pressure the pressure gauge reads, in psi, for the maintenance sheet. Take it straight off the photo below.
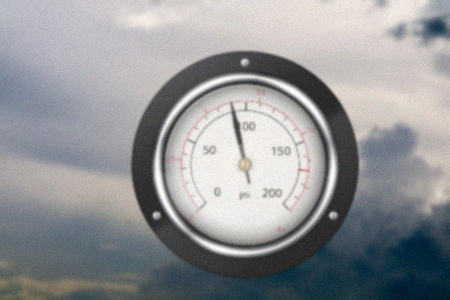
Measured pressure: 90 psi
